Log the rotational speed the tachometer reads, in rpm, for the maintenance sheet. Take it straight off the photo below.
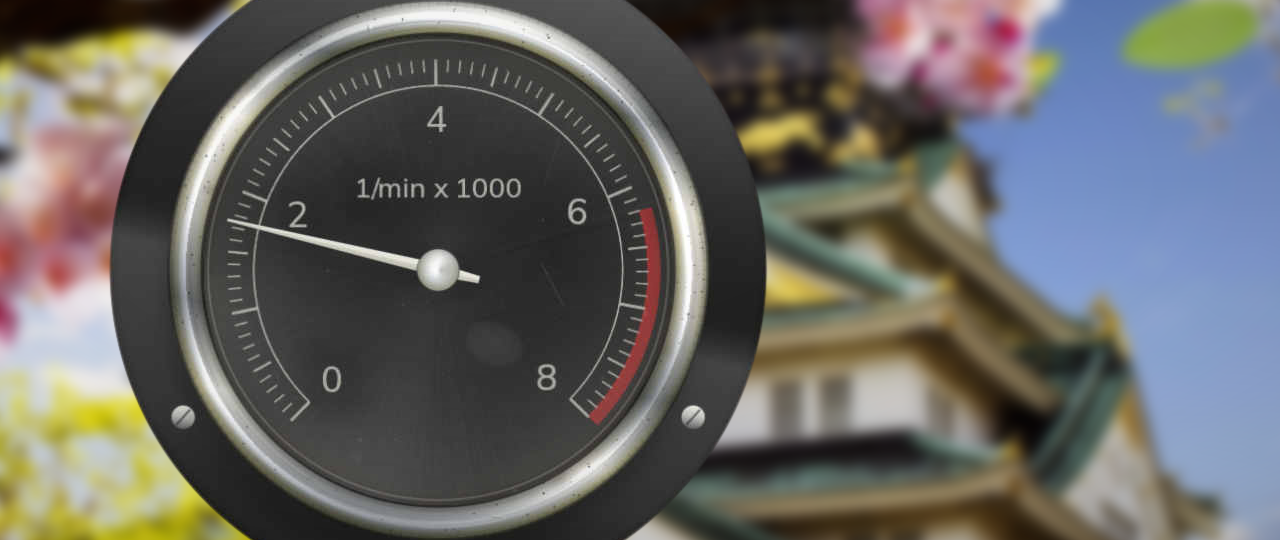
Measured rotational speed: 1750 rpm
